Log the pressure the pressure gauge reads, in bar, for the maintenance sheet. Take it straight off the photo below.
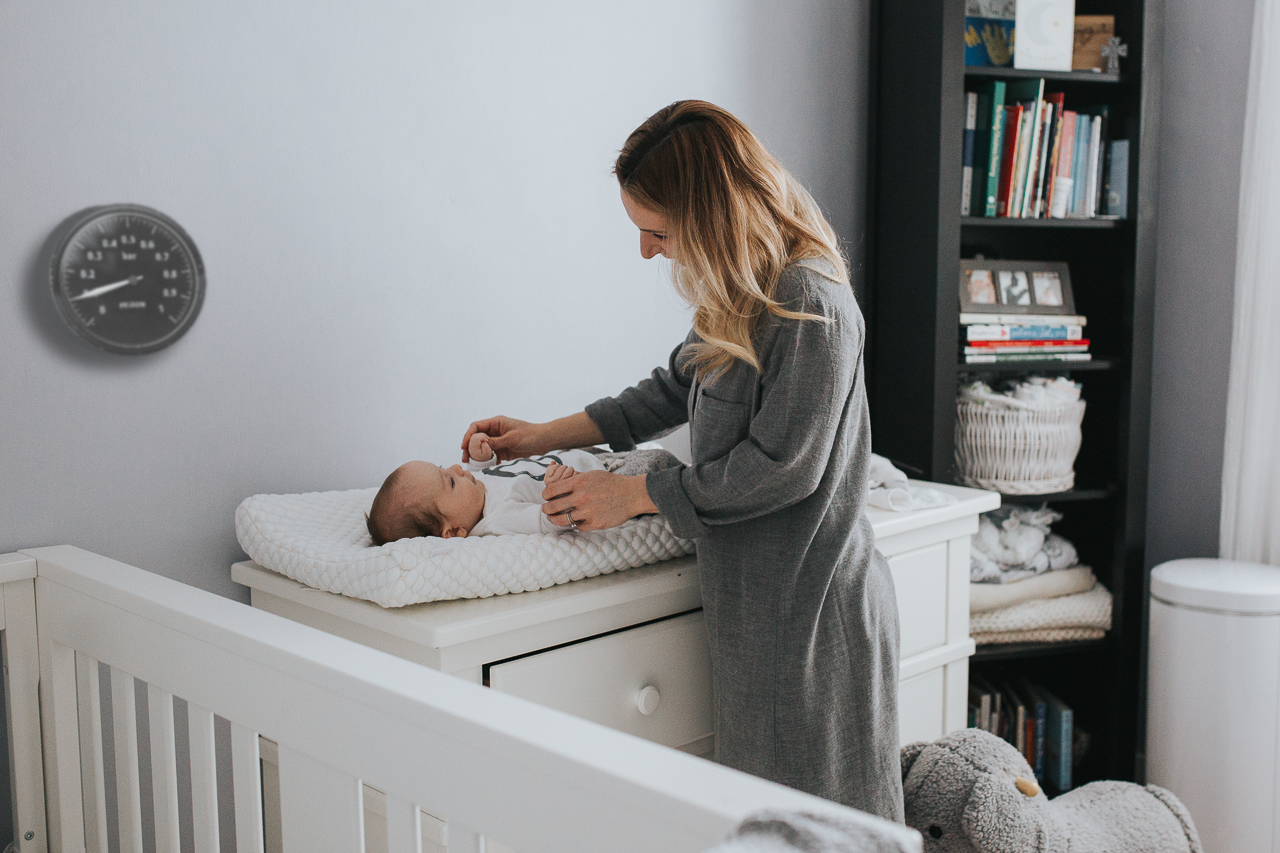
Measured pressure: 0.1 bar
